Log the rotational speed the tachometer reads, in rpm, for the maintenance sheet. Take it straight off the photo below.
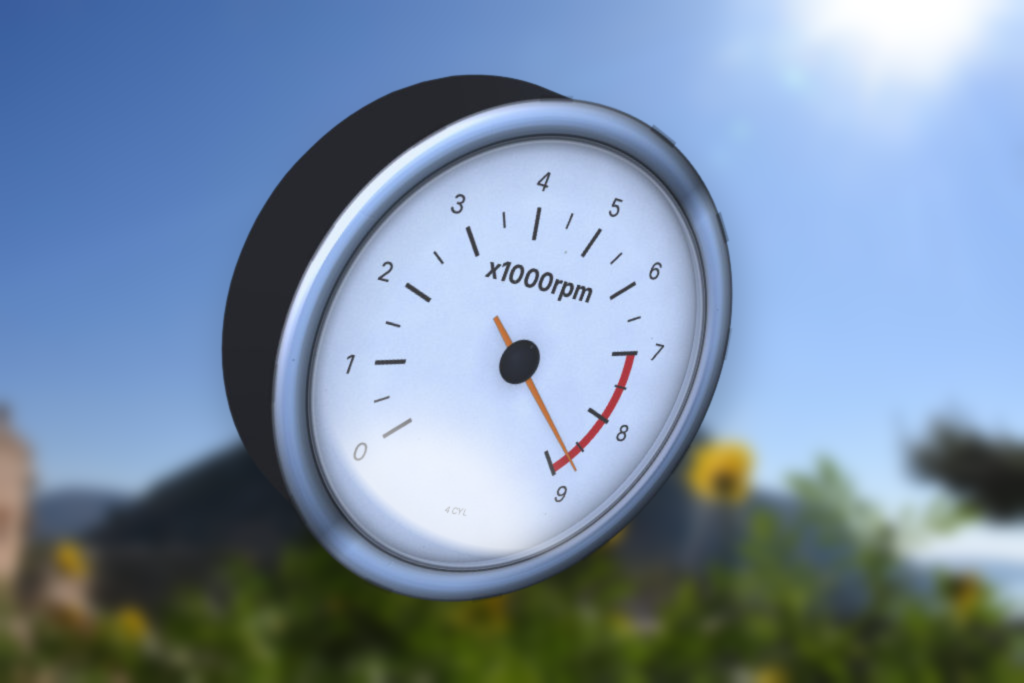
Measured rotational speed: 8750 rpm
